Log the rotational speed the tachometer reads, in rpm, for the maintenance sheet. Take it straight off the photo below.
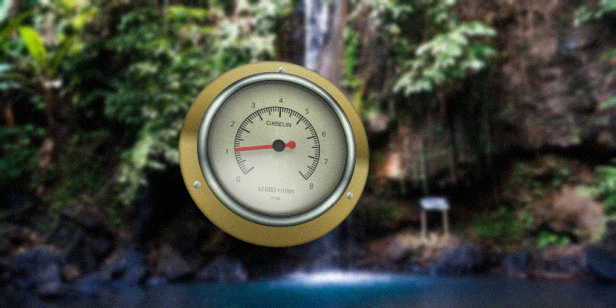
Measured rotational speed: 1000 rpm
